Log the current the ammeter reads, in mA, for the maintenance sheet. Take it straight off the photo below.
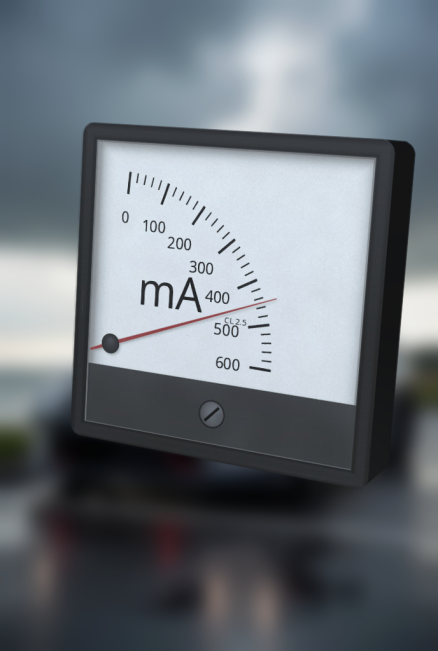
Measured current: 450 mA
